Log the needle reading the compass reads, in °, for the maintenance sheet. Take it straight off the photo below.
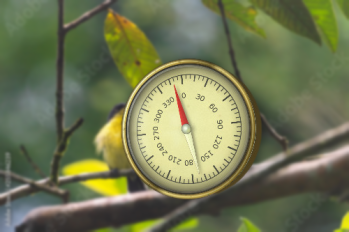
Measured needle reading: 350 °
